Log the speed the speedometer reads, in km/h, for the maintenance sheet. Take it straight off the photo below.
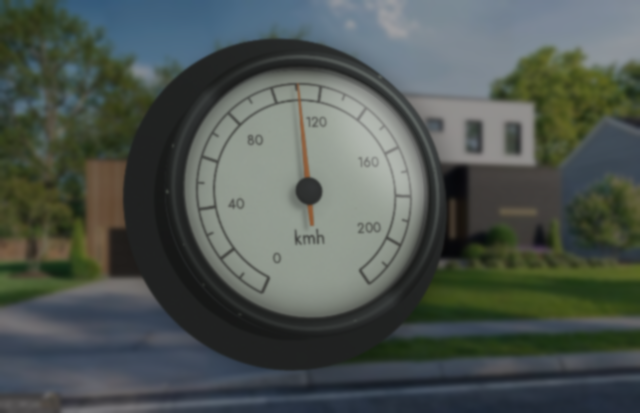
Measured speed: 110 km/h
